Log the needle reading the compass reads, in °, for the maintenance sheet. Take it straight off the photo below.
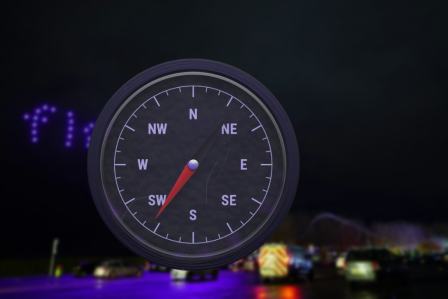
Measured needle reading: 215 °
